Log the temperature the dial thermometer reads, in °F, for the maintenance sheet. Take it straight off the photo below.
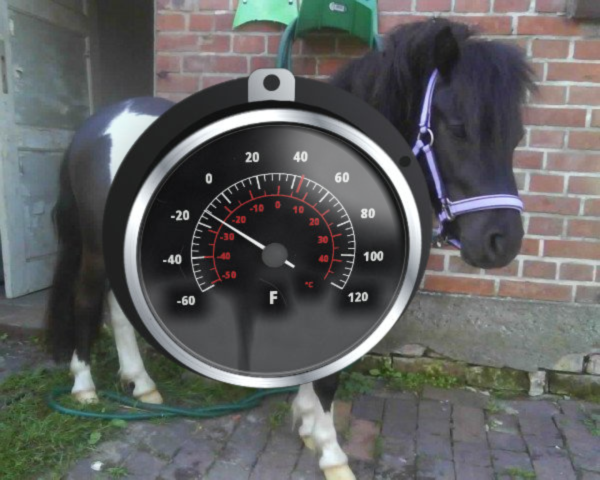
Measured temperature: -12 °F
